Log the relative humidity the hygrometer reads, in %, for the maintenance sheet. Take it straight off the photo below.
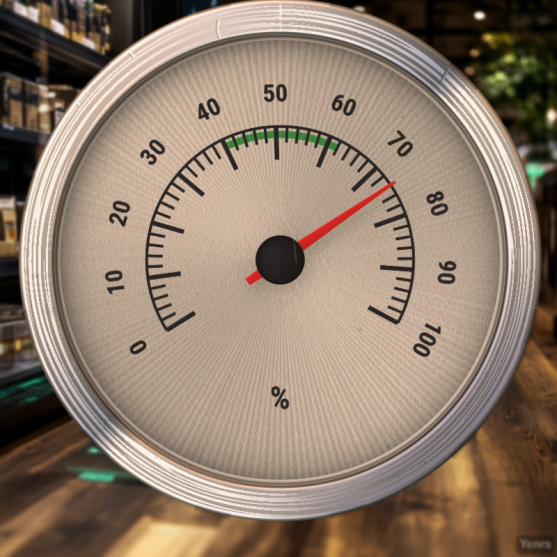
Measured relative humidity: 74 %
